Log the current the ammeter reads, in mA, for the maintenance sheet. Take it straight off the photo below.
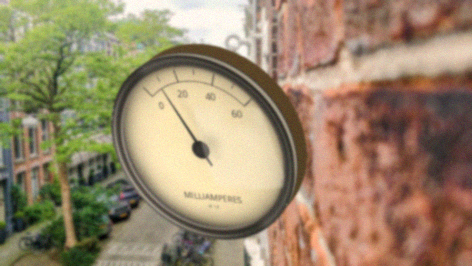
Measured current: 10 mA
